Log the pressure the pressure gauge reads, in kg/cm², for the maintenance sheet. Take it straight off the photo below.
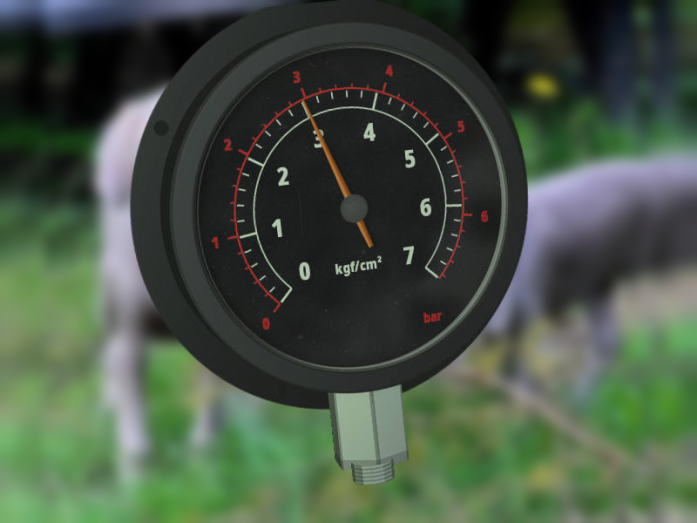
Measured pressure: 3 kg/cm²
